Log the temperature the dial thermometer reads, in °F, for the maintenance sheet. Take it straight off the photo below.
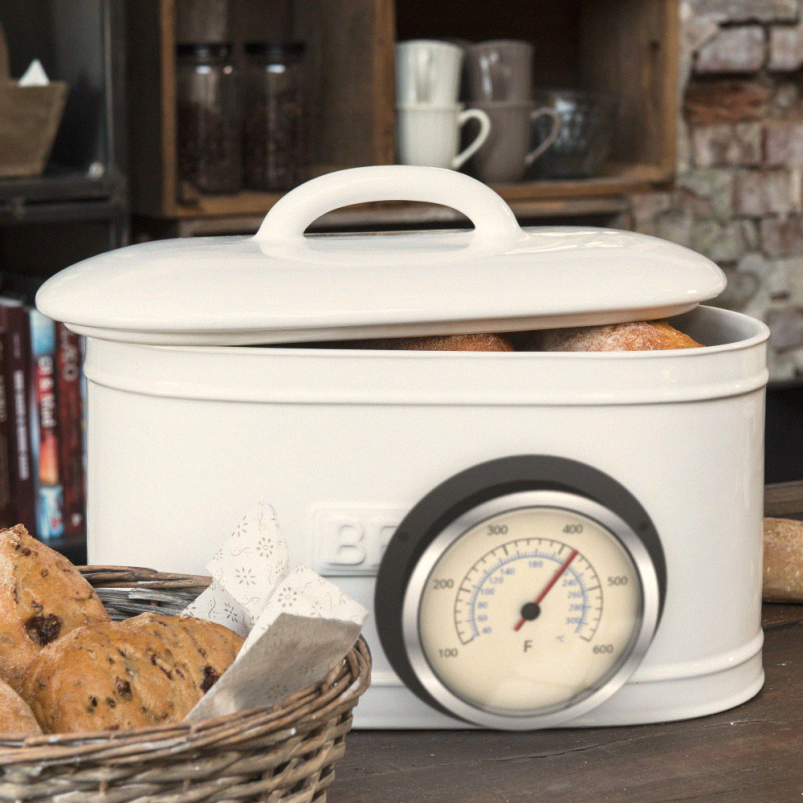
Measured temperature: 420 °F
